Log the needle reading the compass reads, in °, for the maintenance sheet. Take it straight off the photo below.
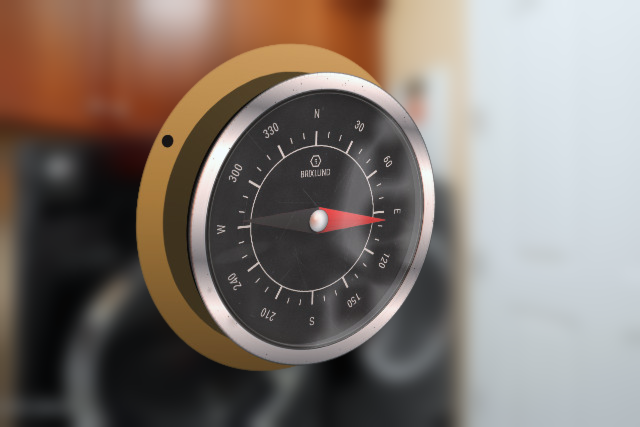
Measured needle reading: 95 °
